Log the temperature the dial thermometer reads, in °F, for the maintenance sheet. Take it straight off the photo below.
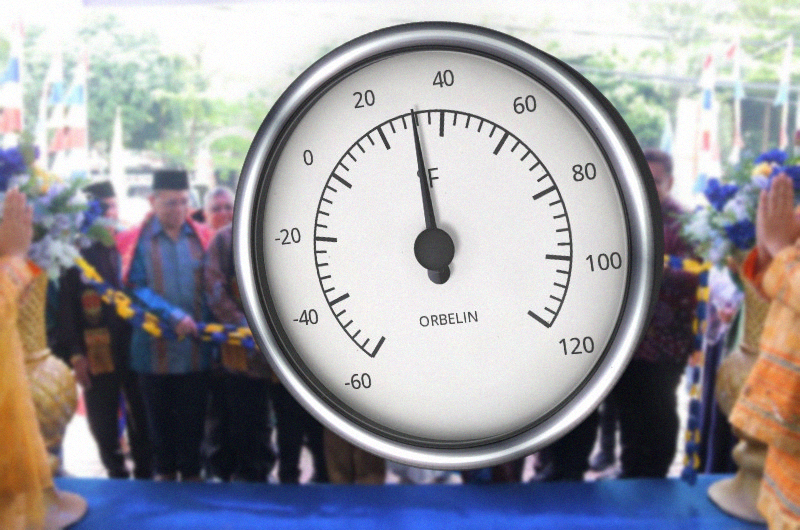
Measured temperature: 32 °F
